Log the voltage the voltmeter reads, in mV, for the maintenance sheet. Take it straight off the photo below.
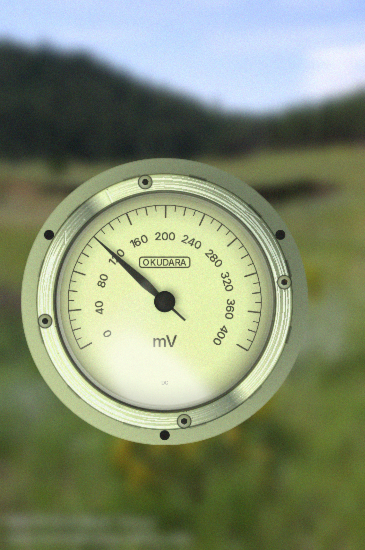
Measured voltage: 120 mV
